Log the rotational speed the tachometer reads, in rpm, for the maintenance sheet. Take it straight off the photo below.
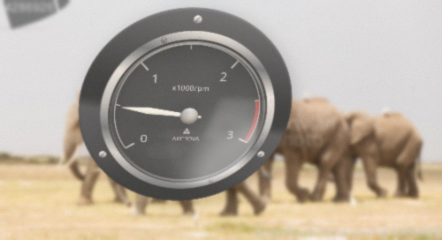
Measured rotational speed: 500 rpm
